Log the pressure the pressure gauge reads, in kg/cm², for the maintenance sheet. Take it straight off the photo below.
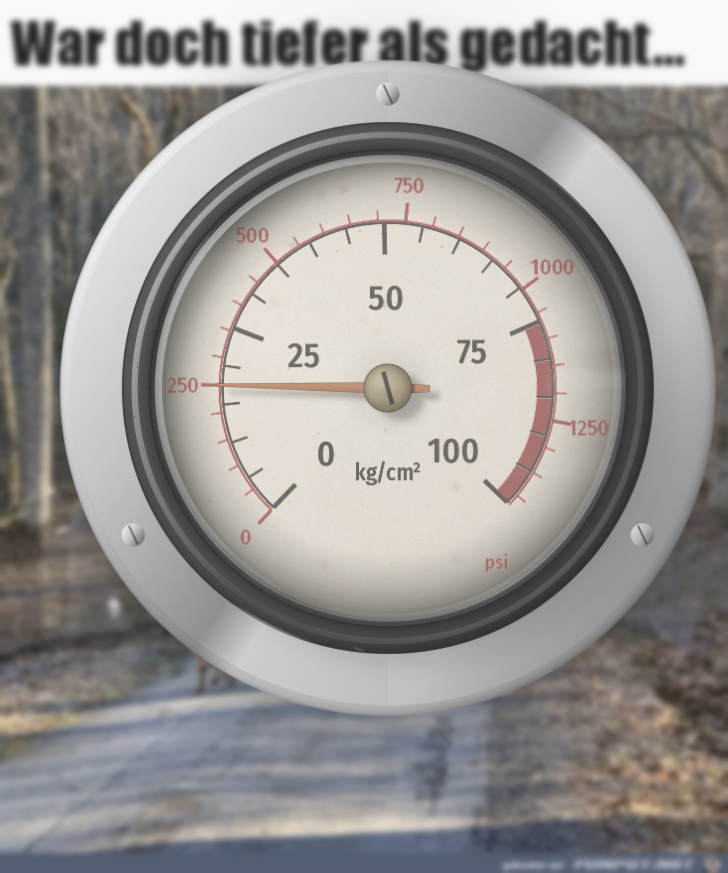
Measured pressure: 17.5 kg/cm²
